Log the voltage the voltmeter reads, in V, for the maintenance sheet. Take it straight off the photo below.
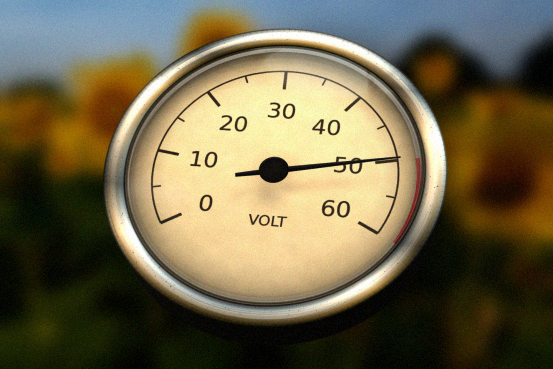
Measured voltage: 50 V
